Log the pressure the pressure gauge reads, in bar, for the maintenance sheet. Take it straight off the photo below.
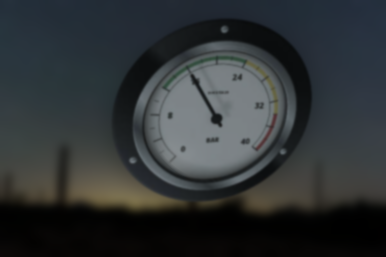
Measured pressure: 16 bar
